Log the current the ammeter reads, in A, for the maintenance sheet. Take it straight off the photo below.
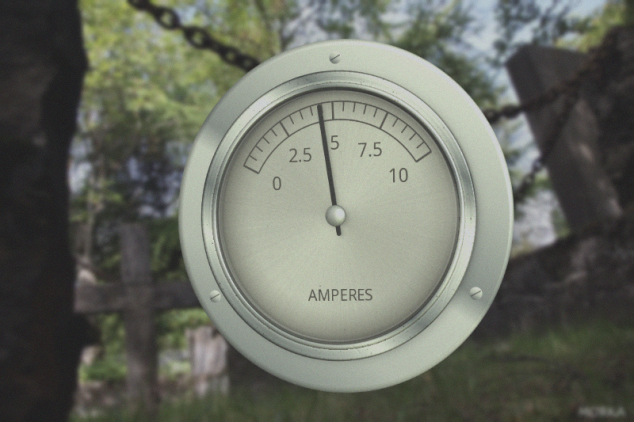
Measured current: 4.5 A
